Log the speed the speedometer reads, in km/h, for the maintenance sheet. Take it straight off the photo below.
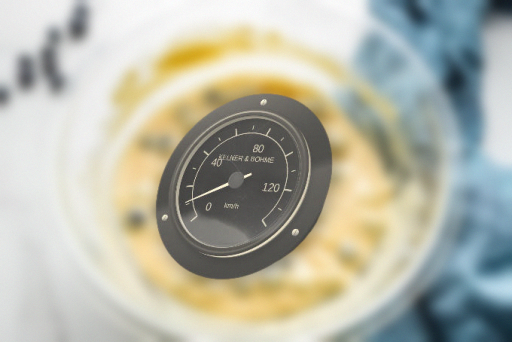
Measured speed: 10 km/h
